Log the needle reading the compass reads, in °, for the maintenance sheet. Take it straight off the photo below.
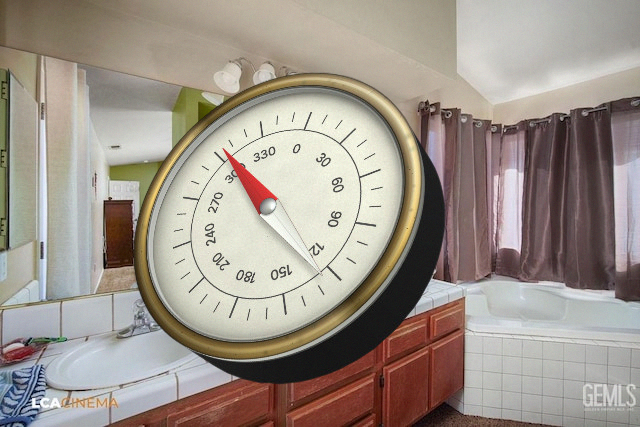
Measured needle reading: 305 °
